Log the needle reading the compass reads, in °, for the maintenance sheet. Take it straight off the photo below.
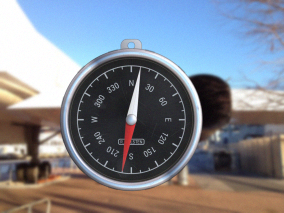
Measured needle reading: 190 °
